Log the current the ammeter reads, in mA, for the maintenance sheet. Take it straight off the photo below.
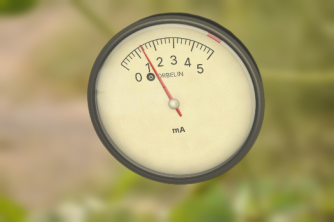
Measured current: 1.4 mA
